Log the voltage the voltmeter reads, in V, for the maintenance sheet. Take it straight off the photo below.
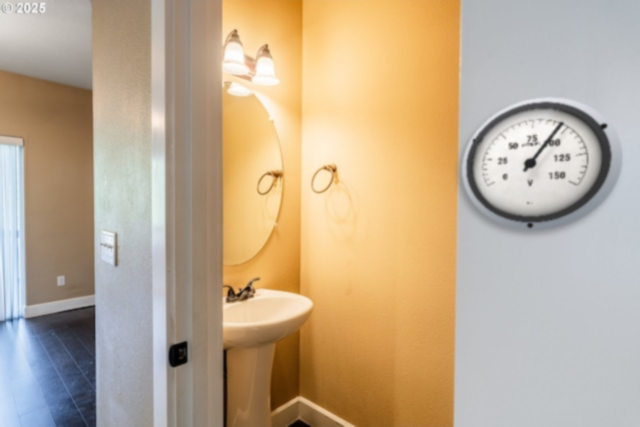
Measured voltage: 95 V
